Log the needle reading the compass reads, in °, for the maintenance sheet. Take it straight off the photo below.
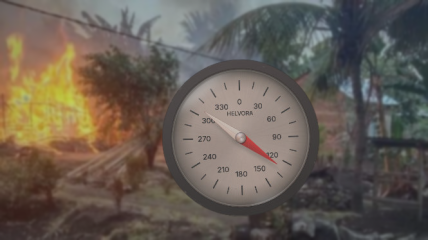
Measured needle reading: 127.5 °
